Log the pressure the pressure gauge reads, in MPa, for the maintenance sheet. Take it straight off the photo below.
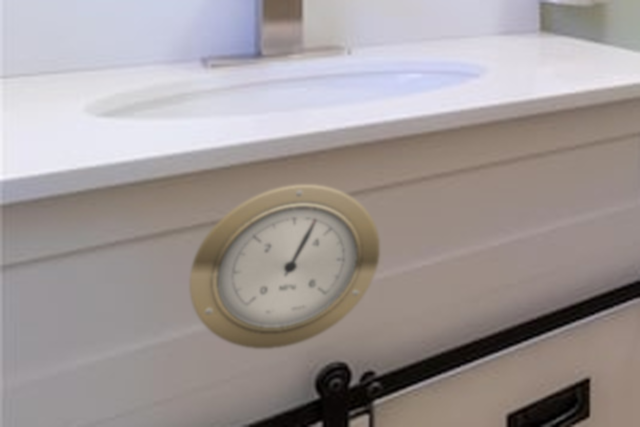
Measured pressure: 3.5 MPa
